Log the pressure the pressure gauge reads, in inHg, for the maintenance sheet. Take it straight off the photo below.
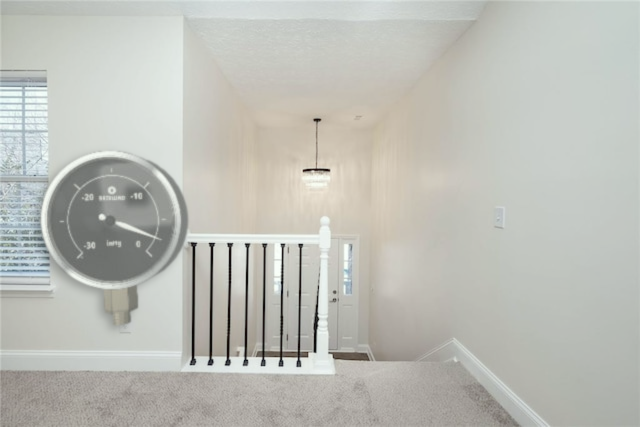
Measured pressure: -2.5 inHg
